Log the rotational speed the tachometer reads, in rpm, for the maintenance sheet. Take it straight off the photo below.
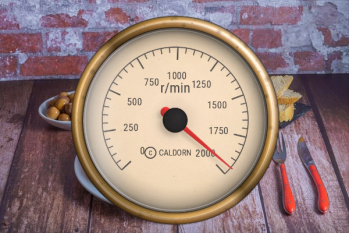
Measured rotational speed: 1950 rpm
